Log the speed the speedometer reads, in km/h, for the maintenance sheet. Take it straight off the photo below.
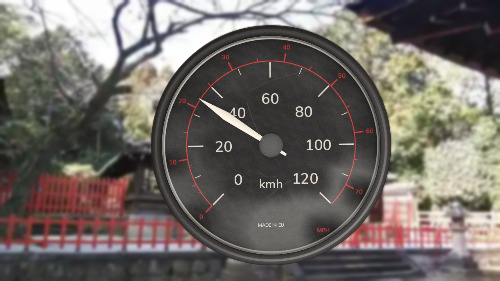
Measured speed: 35 km/h
